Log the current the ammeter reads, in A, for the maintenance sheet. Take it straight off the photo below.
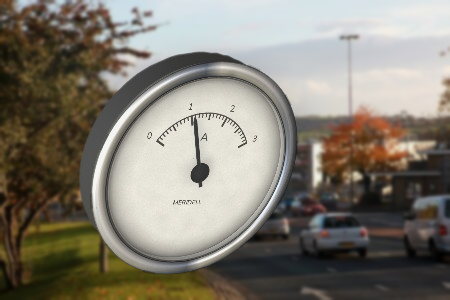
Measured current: 1 A
